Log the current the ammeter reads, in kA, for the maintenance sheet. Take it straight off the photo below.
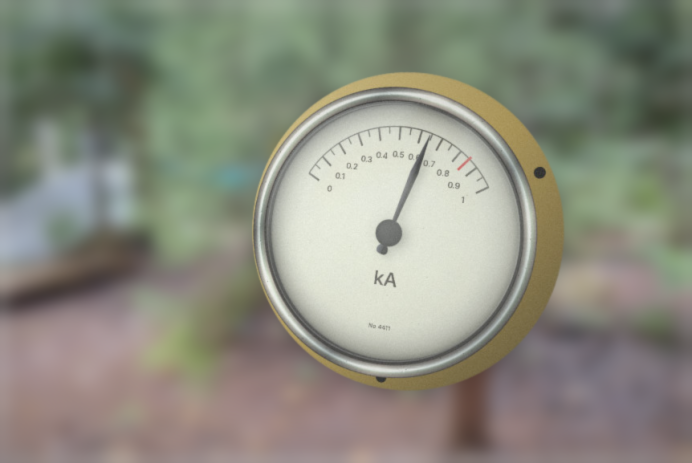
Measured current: 0.65 kA
